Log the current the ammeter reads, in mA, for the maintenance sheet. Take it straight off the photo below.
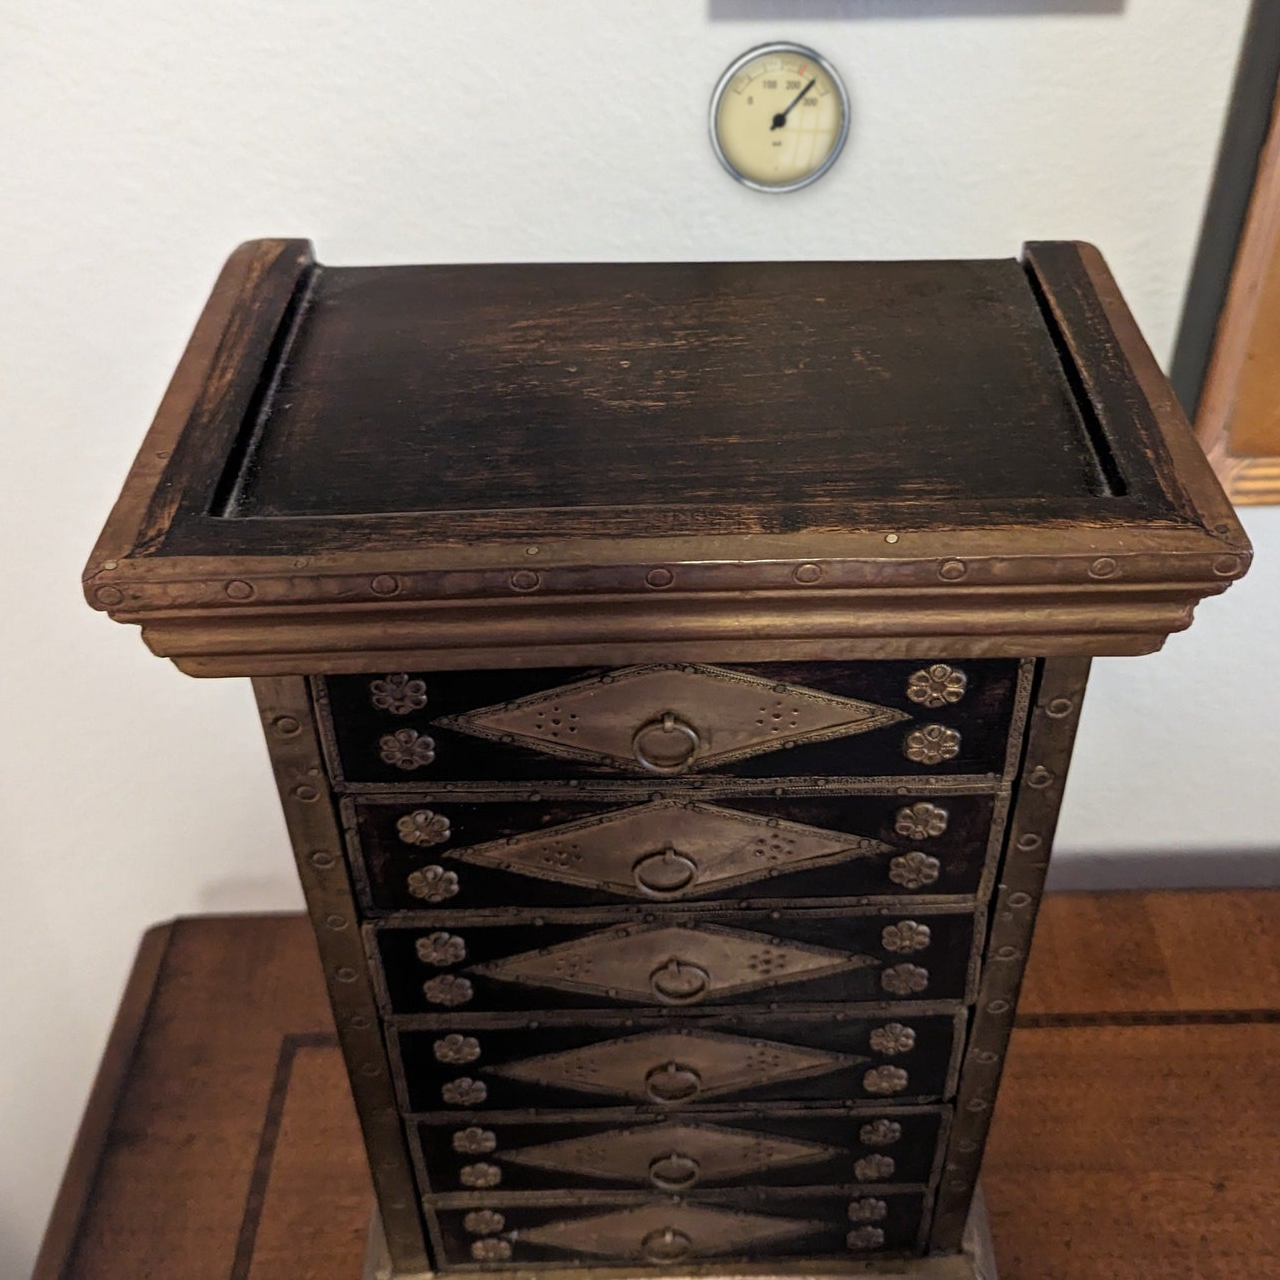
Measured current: 250 mA
